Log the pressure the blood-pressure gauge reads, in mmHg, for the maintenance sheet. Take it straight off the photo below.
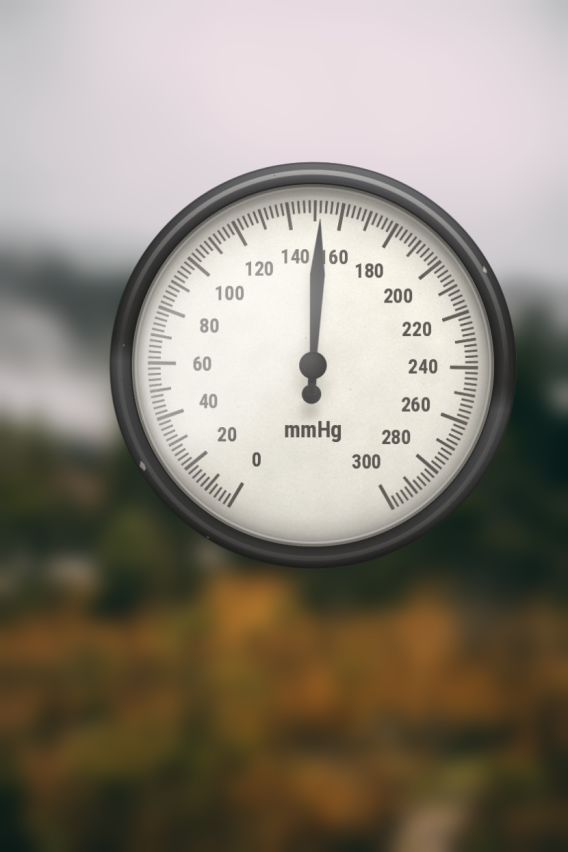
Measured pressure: 152 mmHg
